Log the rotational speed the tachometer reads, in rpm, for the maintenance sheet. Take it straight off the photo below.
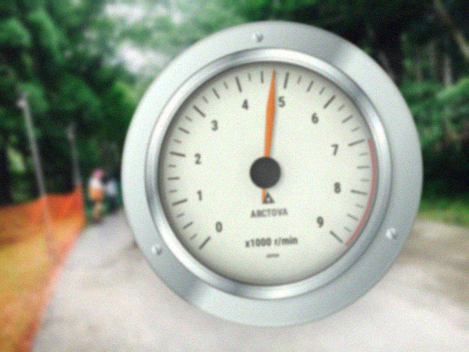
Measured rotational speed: 4750 rpm
